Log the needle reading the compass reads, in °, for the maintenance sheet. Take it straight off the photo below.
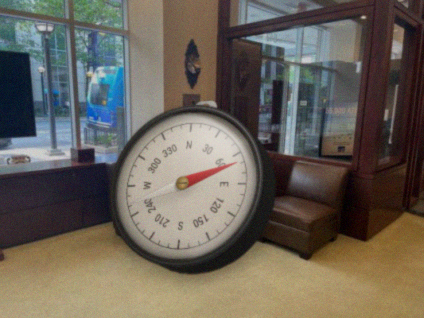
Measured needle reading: 70 °
